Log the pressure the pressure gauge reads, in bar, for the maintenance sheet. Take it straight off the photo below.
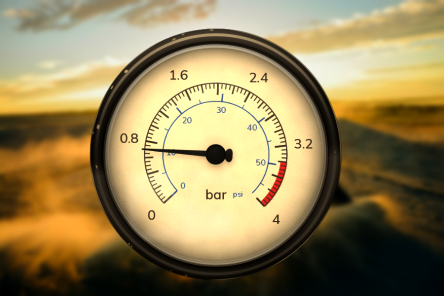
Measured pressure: 0.7 bar
